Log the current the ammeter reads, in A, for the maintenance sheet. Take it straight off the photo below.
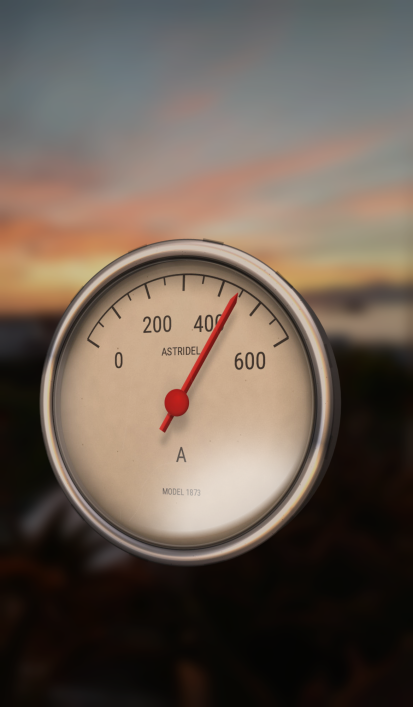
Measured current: 450 A
